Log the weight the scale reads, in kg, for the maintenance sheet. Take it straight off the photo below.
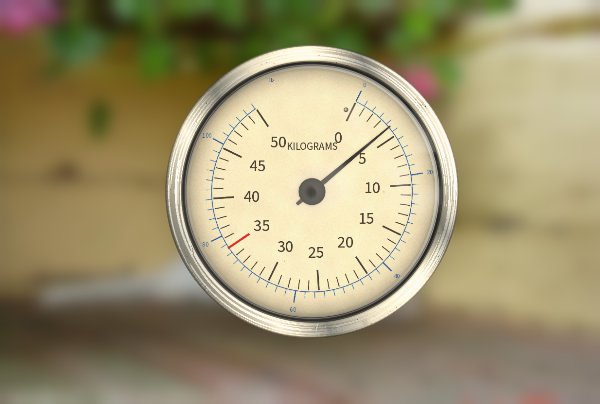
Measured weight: 4 kg
